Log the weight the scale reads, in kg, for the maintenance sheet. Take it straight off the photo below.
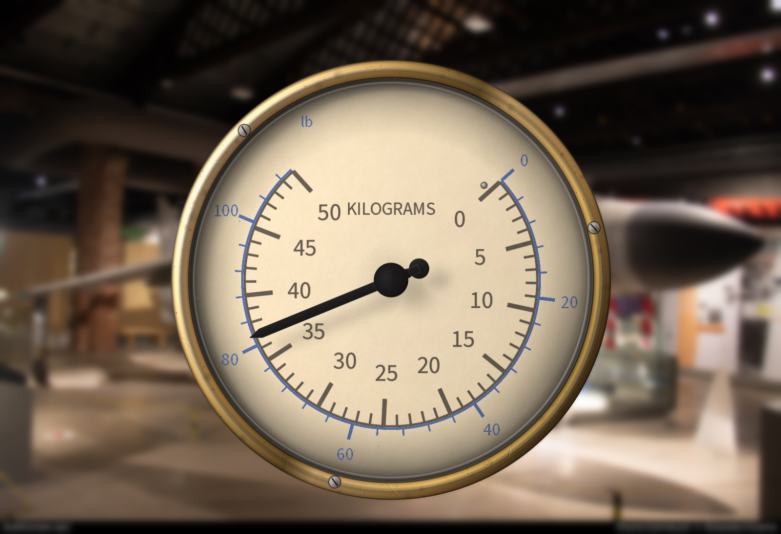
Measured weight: 37 kg
